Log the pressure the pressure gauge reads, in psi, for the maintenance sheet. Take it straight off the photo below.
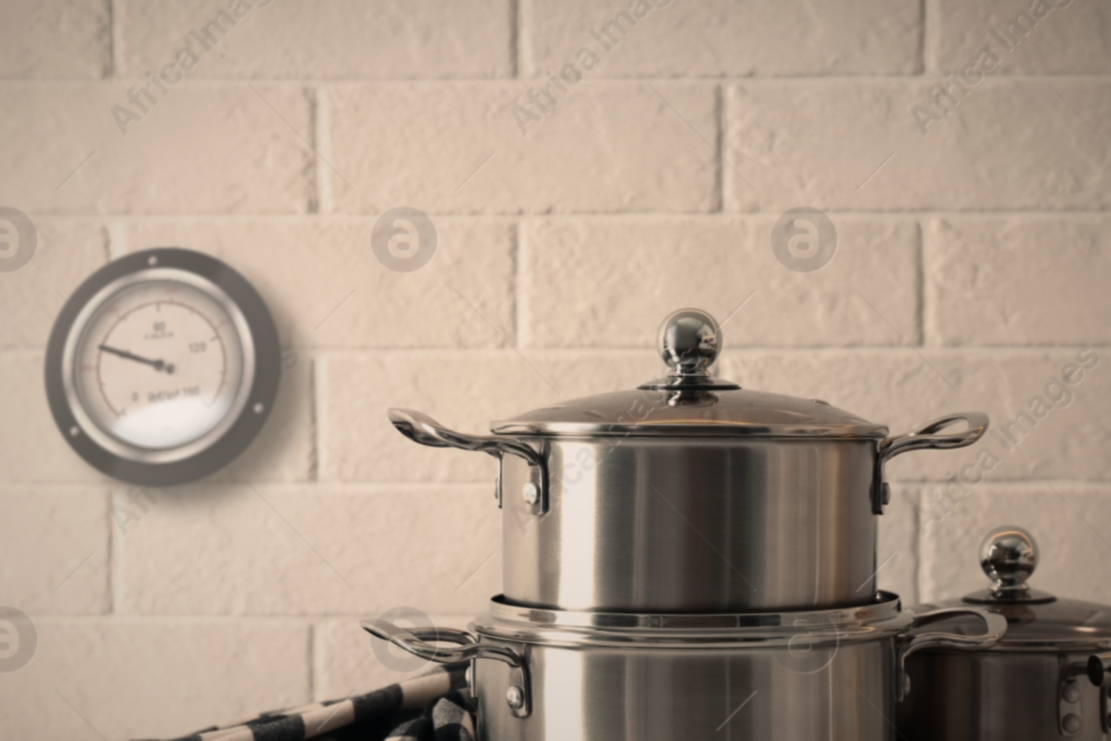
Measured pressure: 40 psi
